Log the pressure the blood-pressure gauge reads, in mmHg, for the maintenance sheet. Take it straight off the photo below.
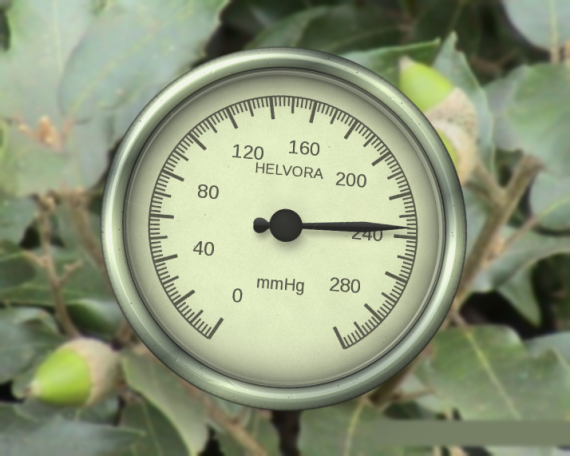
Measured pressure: 236 mmHg
